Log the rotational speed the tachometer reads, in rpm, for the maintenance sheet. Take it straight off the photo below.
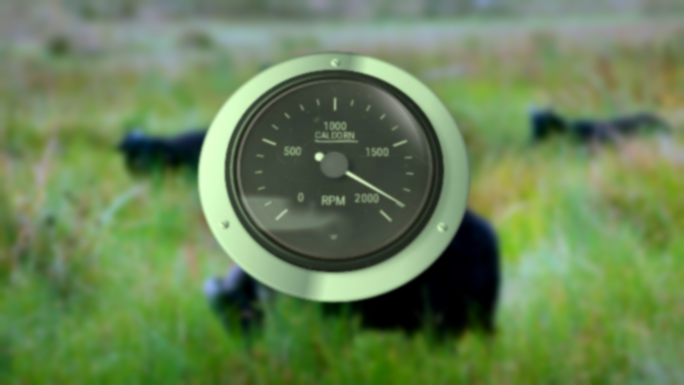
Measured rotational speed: 1900 rpm
